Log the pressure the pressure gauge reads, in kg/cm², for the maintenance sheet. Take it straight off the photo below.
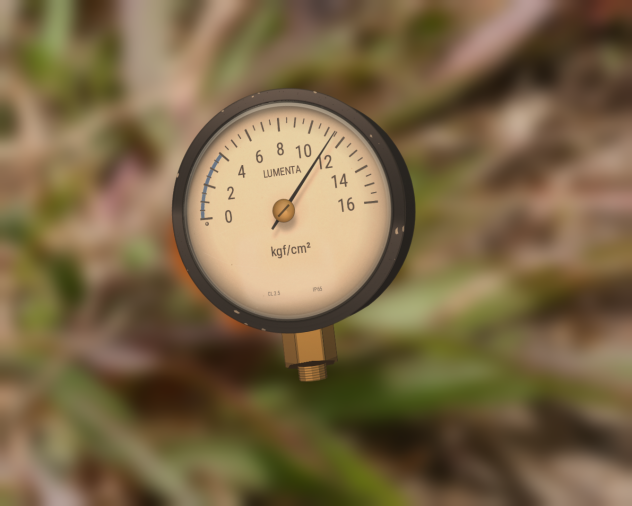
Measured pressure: 11.5 kg/cm²
